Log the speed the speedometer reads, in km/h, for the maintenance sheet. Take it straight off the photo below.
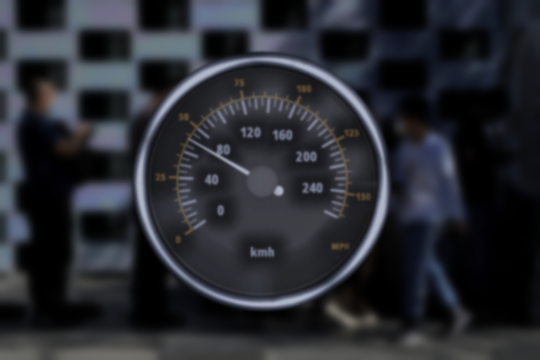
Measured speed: 70 km/h
